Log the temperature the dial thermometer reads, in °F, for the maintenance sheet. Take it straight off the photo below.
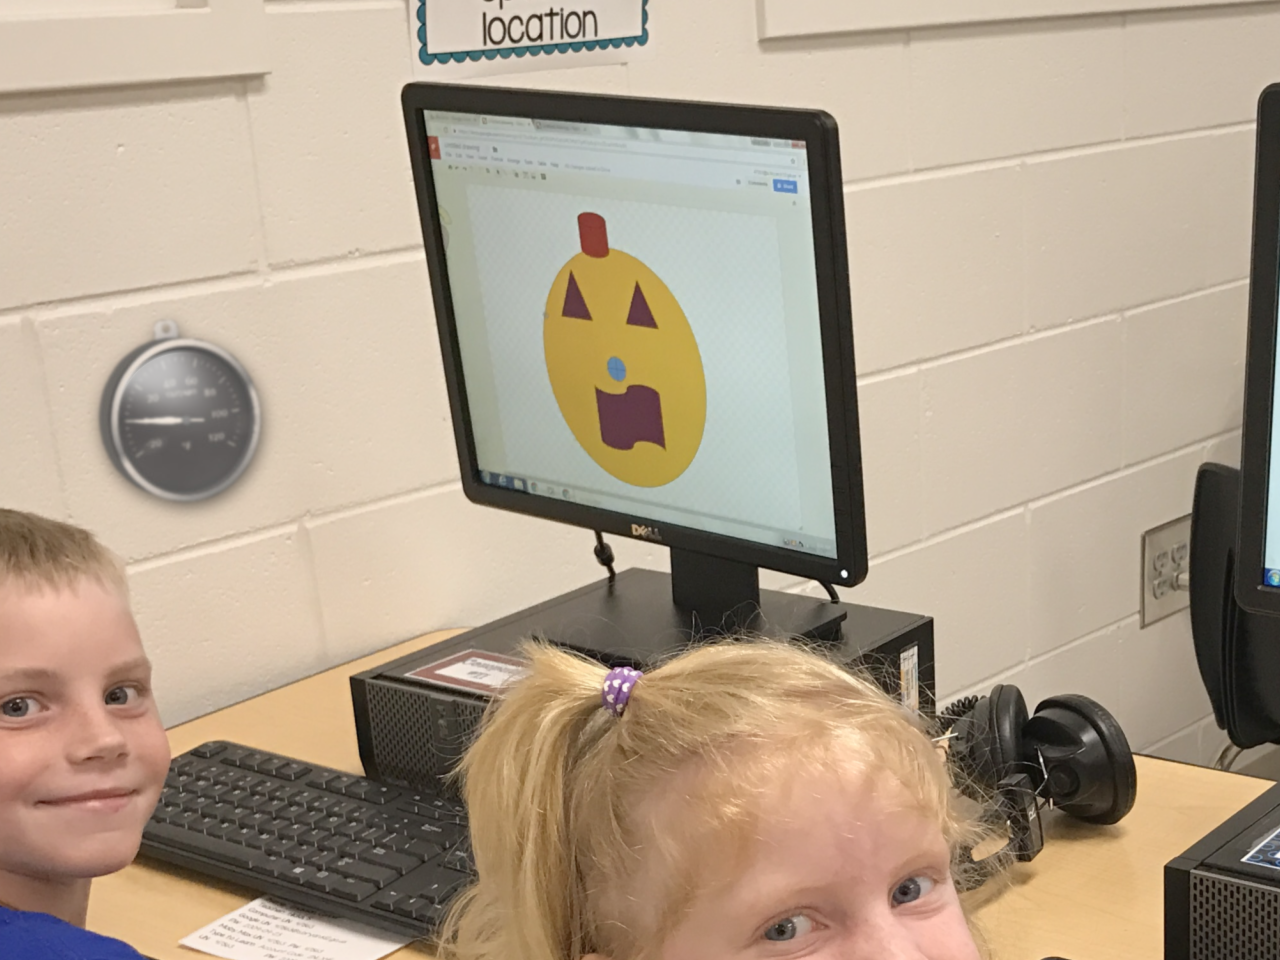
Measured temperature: 0 °F
